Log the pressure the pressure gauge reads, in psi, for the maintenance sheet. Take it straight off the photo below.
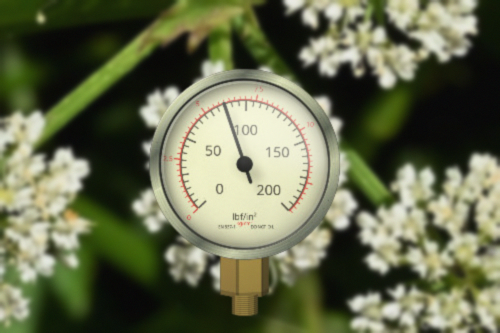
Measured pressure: 85 psi
